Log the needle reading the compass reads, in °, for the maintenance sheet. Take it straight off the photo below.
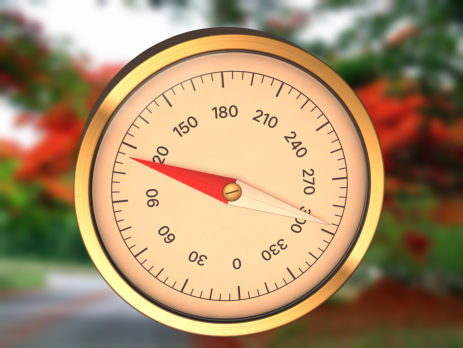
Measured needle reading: 115 °
